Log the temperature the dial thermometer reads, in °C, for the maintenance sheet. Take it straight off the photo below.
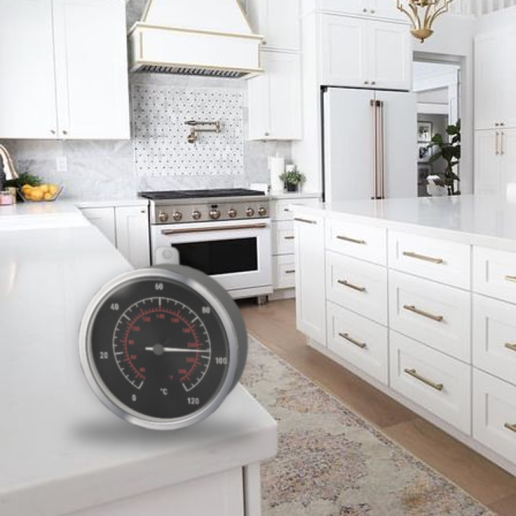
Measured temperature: 96 °C
